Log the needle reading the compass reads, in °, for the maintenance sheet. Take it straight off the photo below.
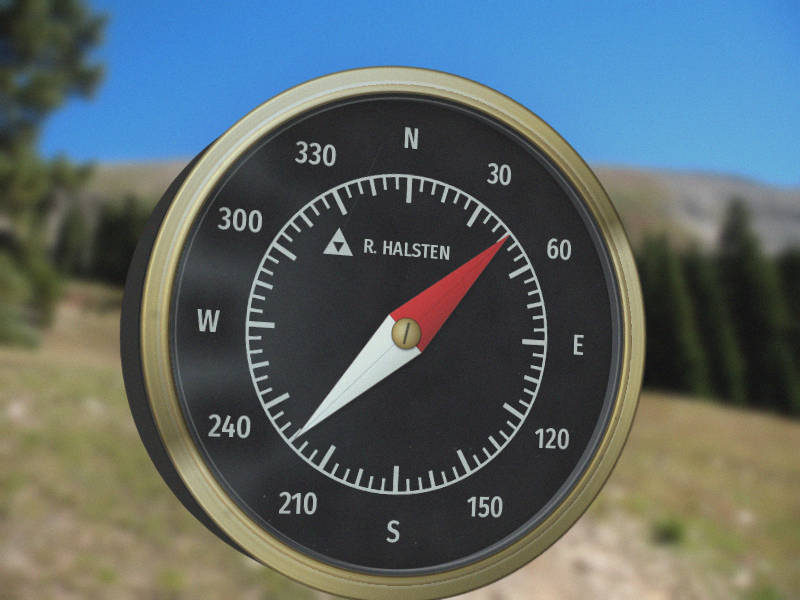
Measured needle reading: 45 °
